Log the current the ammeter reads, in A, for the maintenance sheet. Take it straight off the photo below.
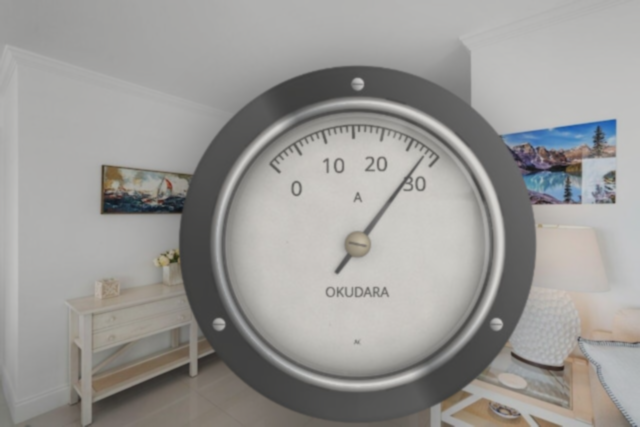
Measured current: 28 A
